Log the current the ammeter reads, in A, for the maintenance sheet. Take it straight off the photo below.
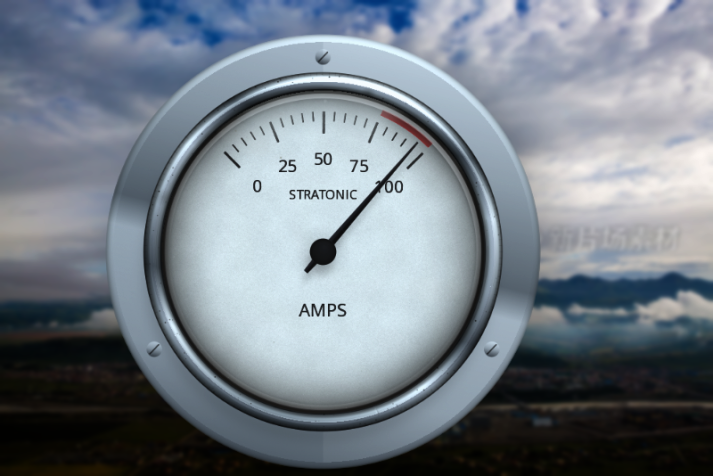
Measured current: 95 A
